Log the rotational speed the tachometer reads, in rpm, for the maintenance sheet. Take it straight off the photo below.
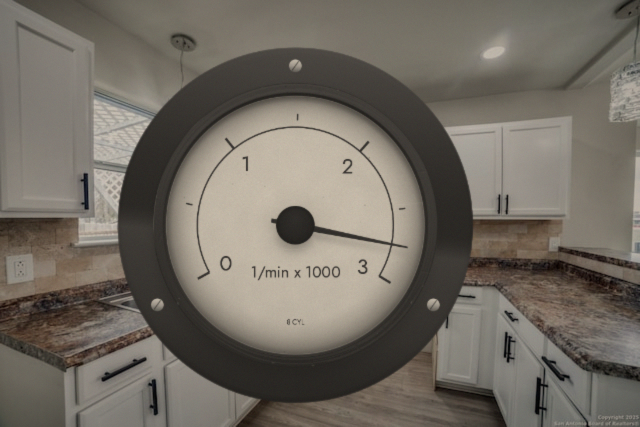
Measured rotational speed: 2750 rpm
